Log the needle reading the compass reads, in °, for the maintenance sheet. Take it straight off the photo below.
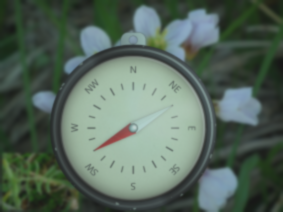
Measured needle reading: 240 °
